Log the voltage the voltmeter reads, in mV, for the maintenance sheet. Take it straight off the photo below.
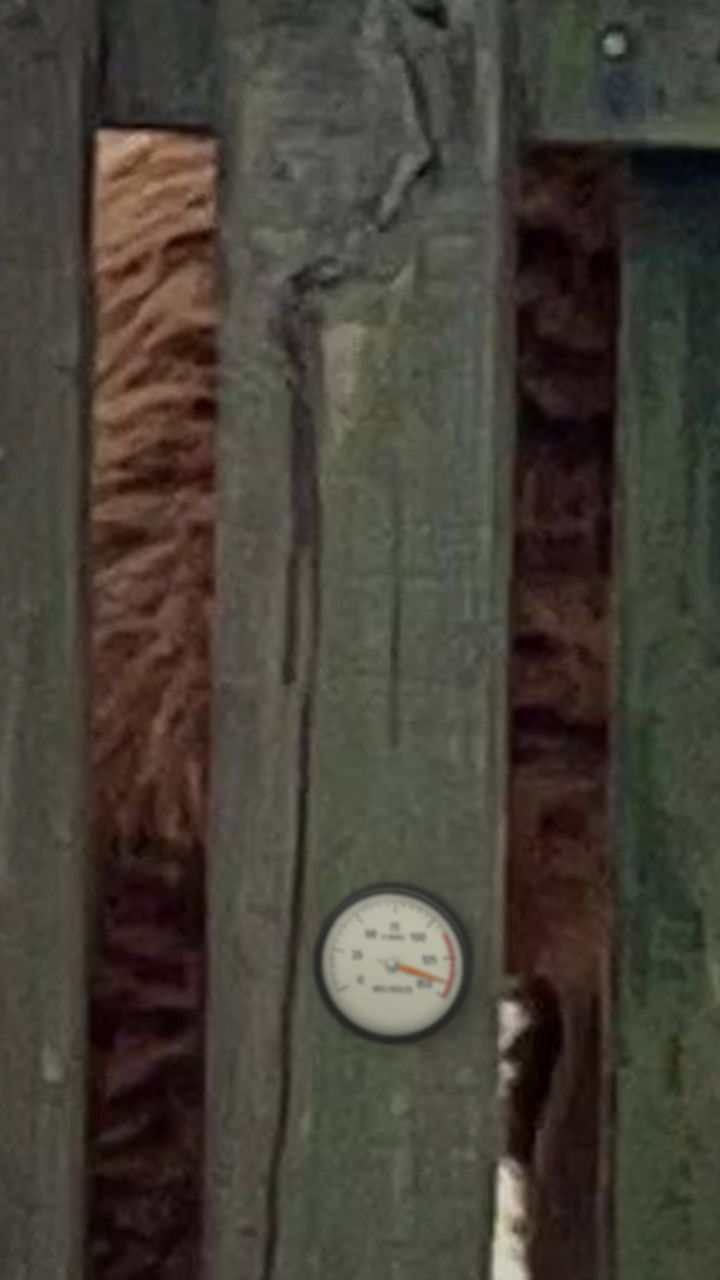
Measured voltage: 140 mV
